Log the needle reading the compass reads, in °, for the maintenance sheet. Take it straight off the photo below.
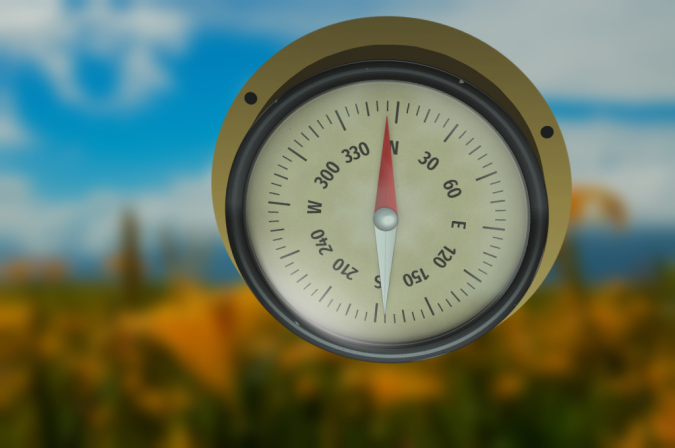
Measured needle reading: 355 °
